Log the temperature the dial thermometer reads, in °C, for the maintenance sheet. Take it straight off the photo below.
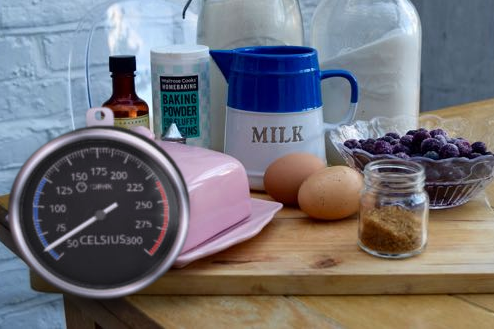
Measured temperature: 62.5 °C
